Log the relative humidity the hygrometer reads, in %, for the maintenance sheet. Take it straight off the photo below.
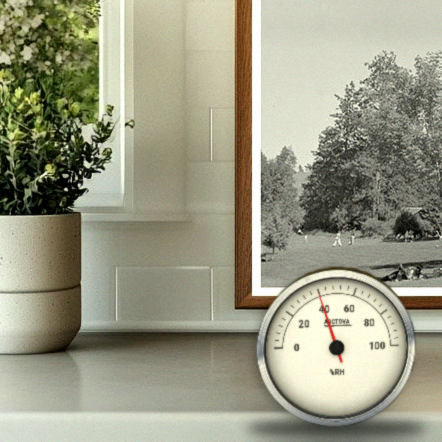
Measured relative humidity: 40 %
